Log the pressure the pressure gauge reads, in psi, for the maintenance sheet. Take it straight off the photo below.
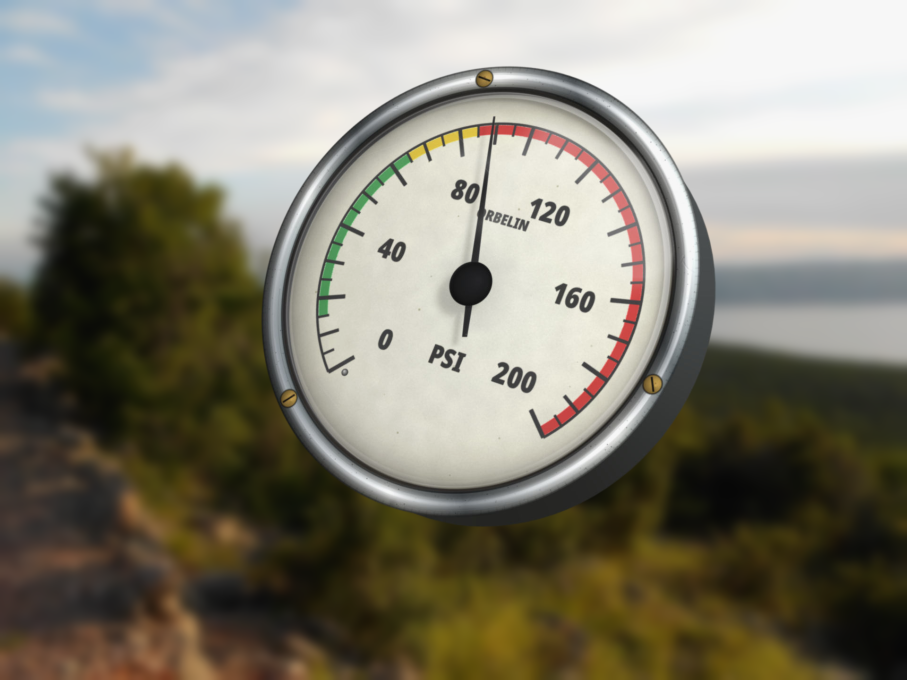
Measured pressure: 90 psi
